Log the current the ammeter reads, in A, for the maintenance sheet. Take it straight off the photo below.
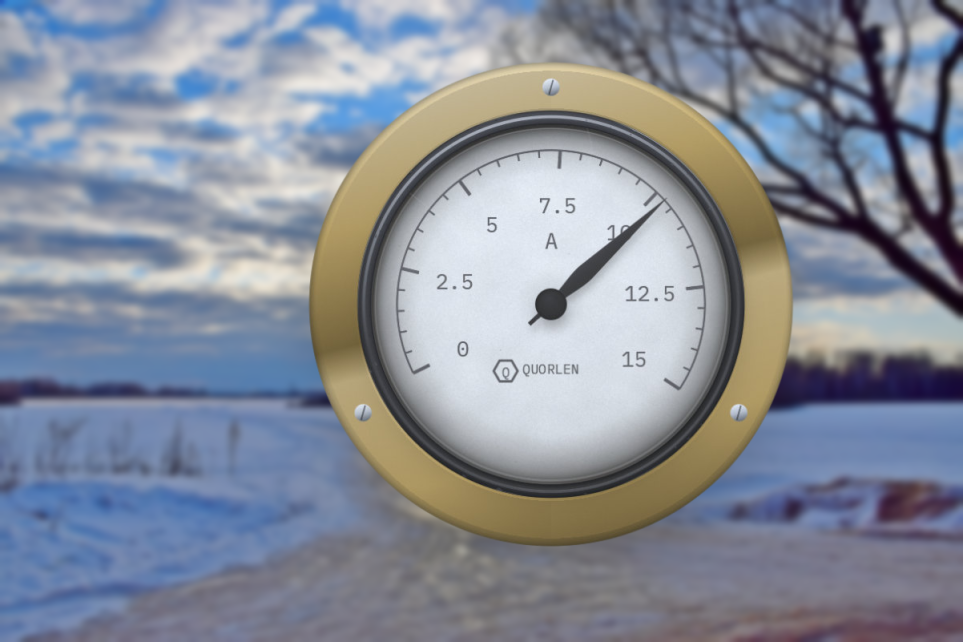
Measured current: 10.25 A
